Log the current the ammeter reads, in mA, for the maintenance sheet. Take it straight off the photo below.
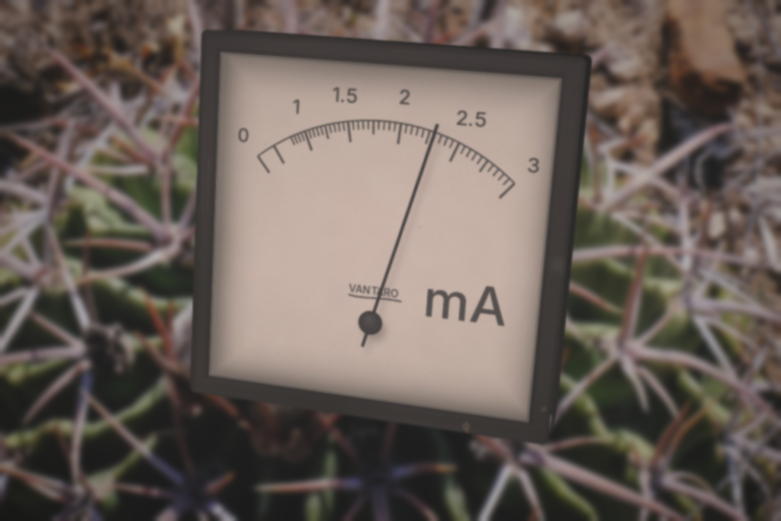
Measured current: 2.3 mA
